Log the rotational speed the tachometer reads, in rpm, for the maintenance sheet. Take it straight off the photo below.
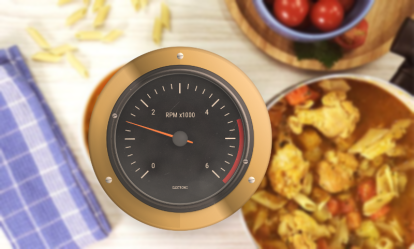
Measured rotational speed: 1400 rpm
